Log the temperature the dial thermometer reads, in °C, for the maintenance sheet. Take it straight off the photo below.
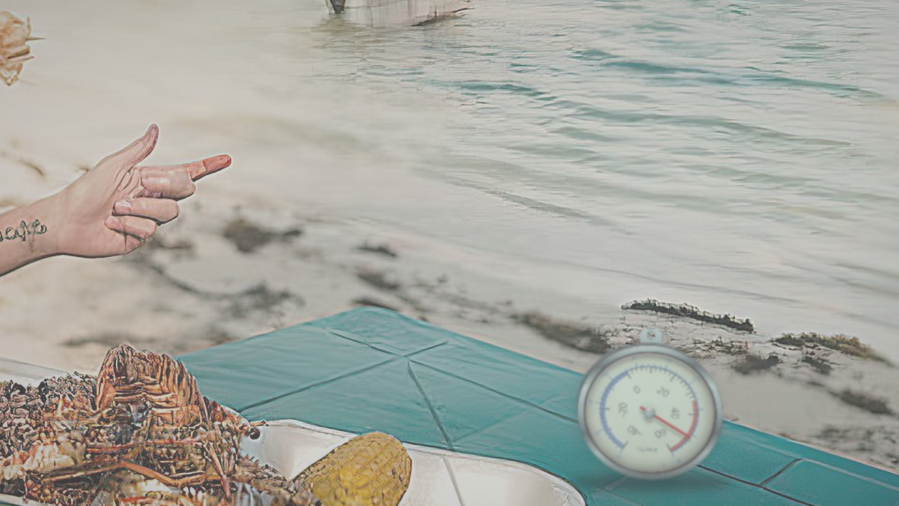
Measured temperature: 50 °C
